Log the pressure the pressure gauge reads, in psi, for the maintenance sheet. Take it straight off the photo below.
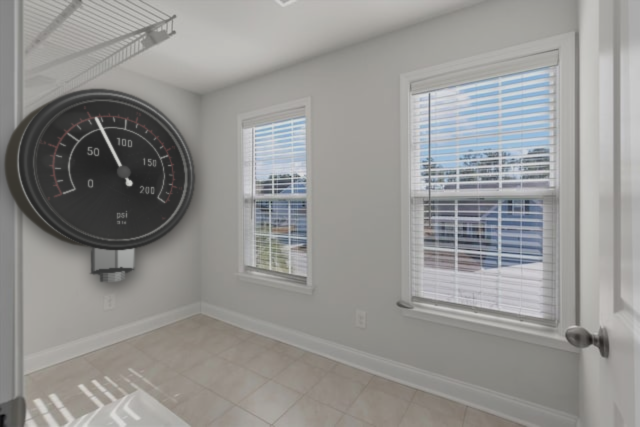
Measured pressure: 75 psi
